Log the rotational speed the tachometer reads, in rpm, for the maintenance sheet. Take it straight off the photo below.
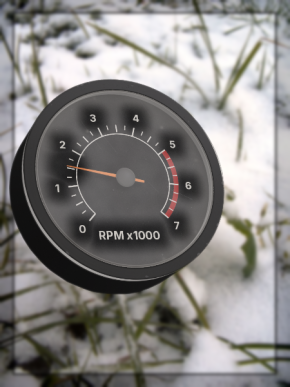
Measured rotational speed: 1500 rpm
